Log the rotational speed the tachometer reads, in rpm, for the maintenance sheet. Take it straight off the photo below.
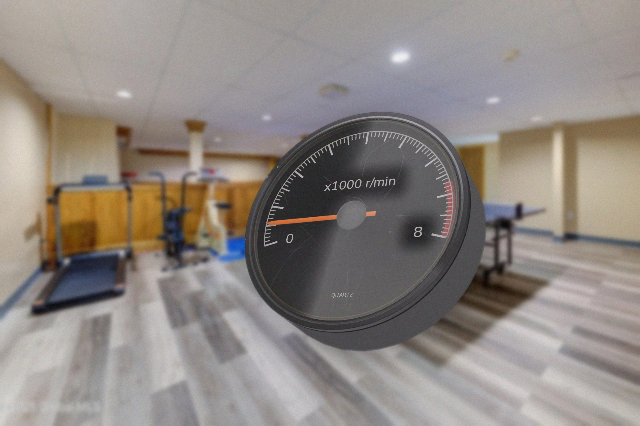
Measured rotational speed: 500 rpm
